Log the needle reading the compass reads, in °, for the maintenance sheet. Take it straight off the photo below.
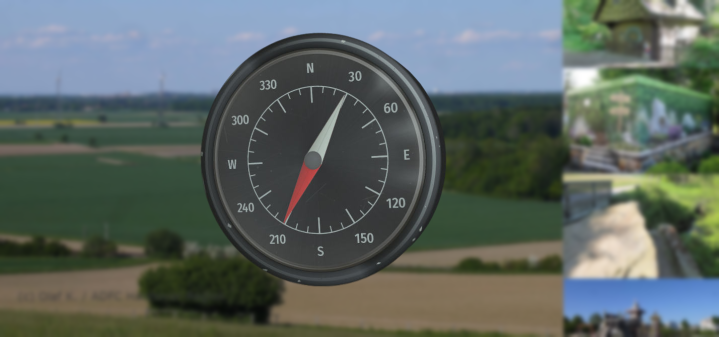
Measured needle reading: 210 °
